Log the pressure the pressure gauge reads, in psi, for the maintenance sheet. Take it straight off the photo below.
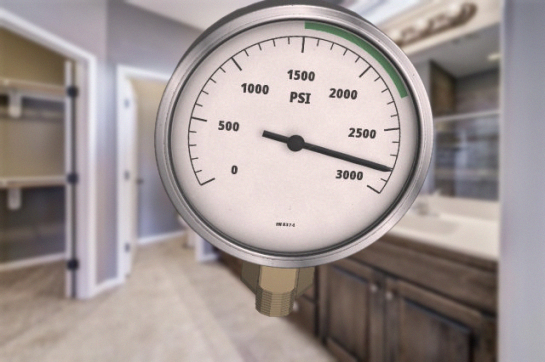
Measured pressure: 2800 psi
